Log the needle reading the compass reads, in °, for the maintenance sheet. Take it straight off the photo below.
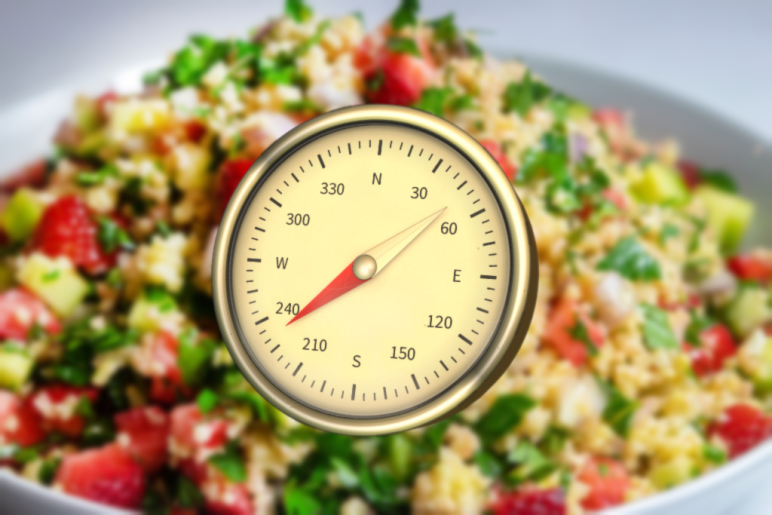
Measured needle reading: 230 °
